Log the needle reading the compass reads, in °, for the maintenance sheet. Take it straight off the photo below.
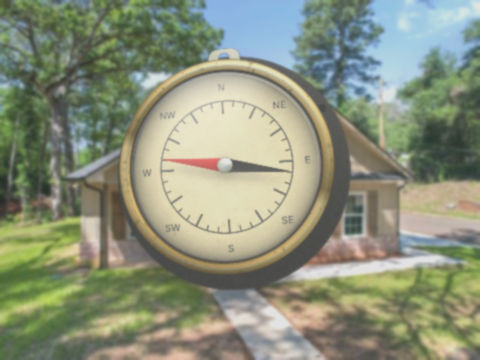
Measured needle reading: 280 °
